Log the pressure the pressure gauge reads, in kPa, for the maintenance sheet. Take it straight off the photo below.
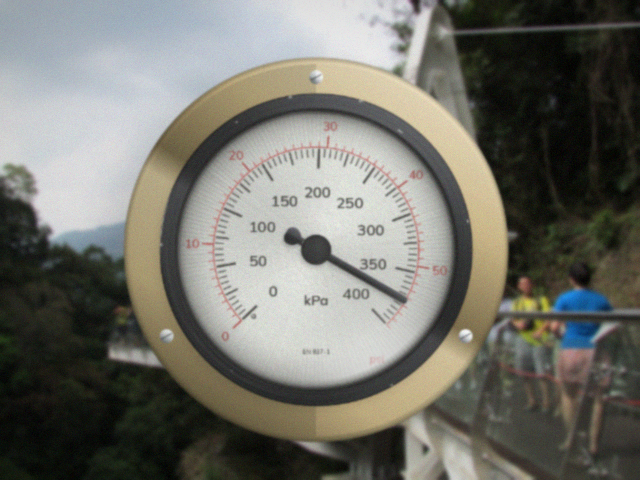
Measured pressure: 375 kPa
